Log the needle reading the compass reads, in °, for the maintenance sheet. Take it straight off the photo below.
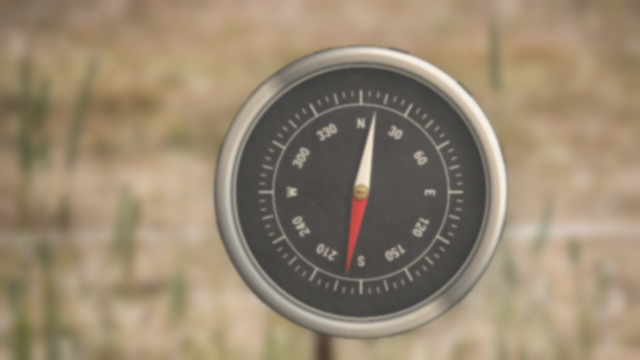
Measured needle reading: 190 °
